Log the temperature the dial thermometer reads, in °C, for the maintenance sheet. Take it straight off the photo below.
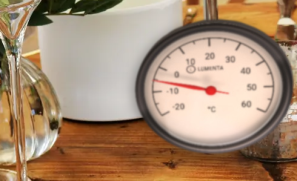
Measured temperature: -5 °C
